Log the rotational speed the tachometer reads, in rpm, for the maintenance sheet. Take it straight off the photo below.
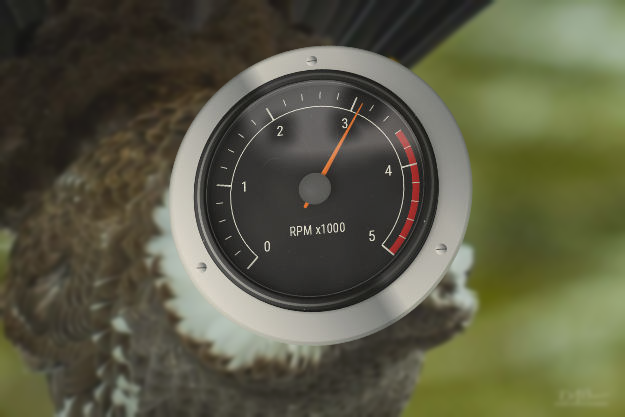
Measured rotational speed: 3100 rpm
